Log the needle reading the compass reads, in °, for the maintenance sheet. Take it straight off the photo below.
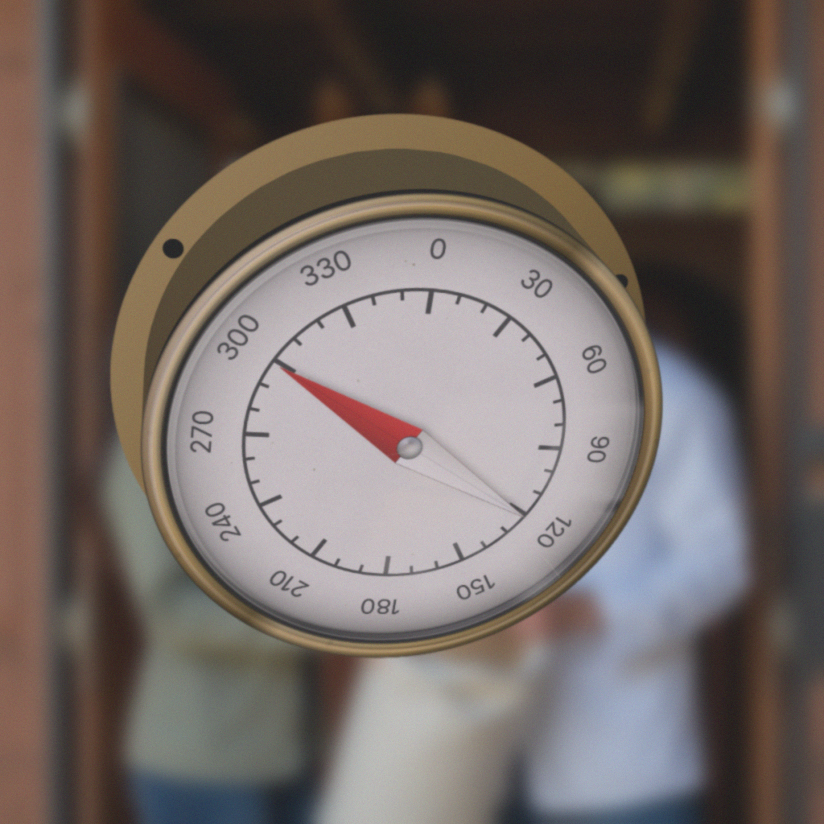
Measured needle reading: 300 °
